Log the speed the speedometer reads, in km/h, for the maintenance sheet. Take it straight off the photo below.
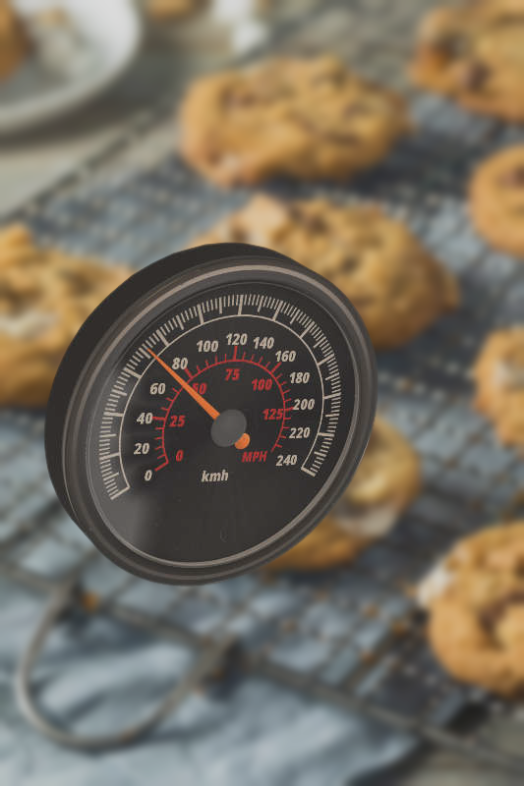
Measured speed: 72 km/h
